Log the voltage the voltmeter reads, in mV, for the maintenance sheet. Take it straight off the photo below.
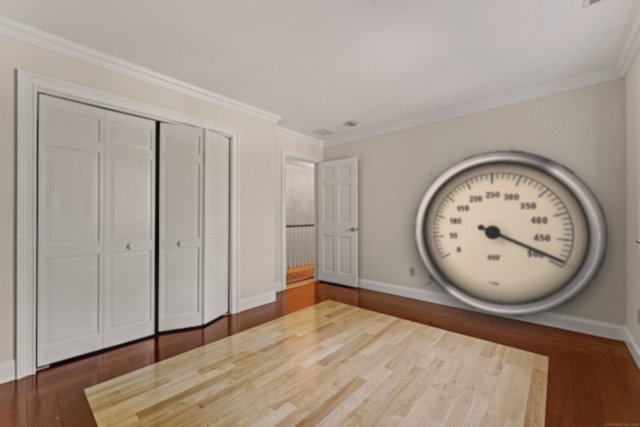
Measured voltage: 490 mV
